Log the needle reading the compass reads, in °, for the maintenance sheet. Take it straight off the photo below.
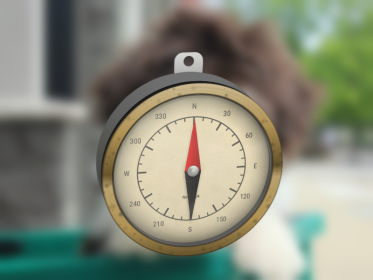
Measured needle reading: 0 °
